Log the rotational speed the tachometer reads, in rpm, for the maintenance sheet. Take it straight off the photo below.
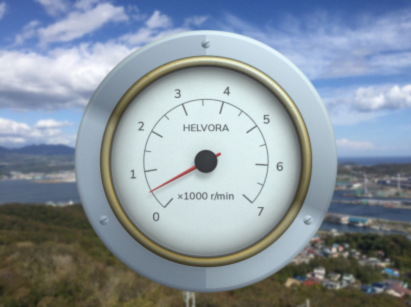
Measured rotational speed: 500 rpm
